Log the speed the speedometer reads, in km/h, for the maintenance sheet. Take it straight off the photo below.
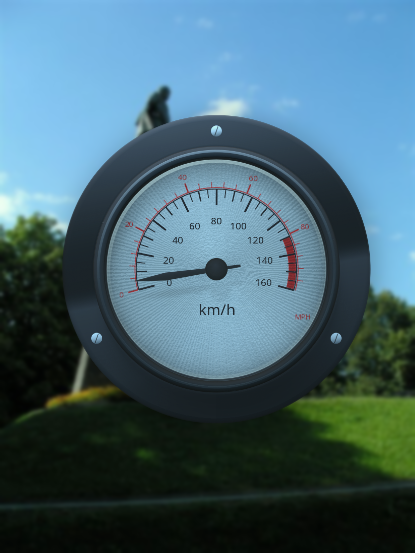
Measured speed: 5 km/h
